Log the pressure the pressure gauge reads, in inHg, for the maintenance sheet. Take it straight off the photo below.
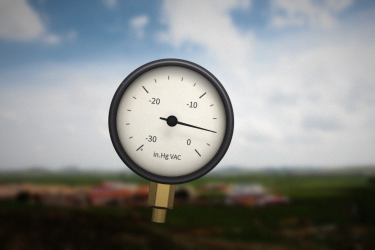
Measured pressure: -4 inHg
